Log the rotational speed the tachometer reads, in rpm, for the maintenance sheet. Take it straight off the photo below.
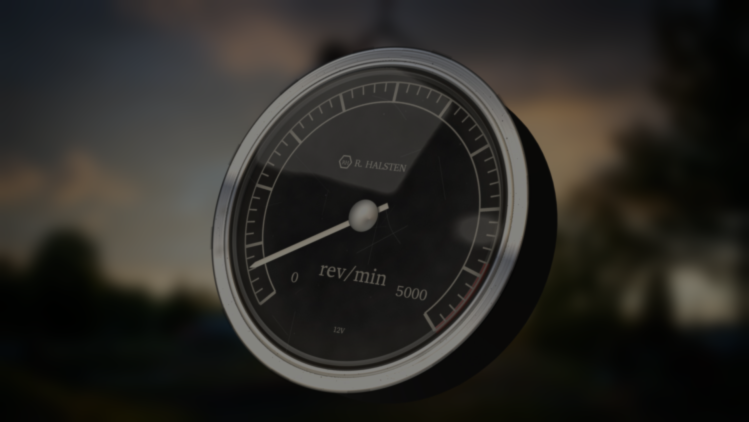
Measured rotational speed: 300 rpm
